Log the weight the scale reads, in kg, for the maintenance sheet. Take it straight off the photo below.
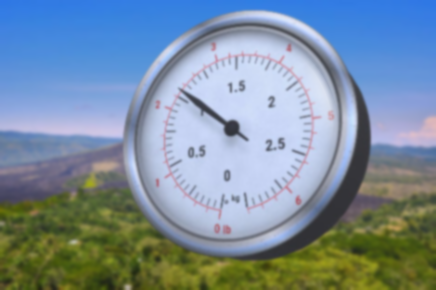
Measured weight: 1.05 kg
